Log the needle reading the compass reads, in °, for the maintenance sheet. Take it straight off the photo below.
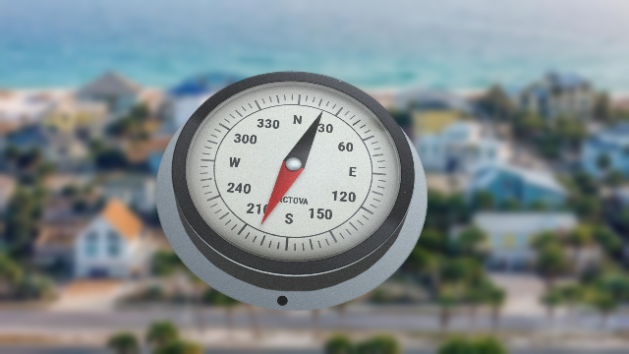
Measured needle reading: 200 °
